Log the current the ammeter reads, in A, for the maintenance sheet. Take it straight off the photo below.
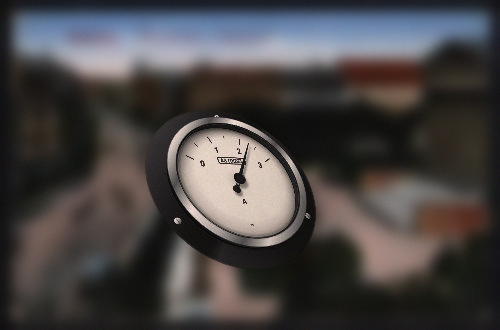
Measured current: 2.25 A
